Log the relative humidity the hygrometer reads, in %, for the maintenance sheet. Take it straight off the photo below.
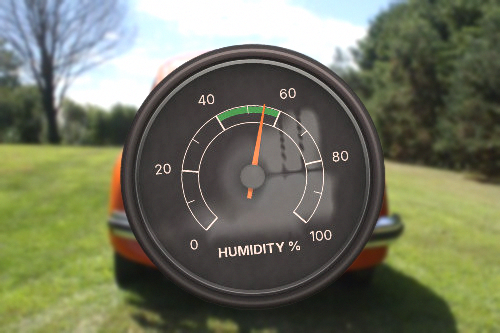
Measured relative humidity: 55 %
